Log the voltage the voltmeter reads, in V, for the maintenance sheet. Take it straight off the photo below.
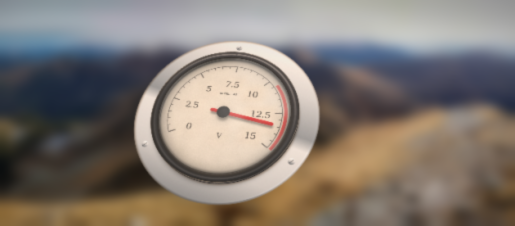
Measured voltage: 13.5 V
